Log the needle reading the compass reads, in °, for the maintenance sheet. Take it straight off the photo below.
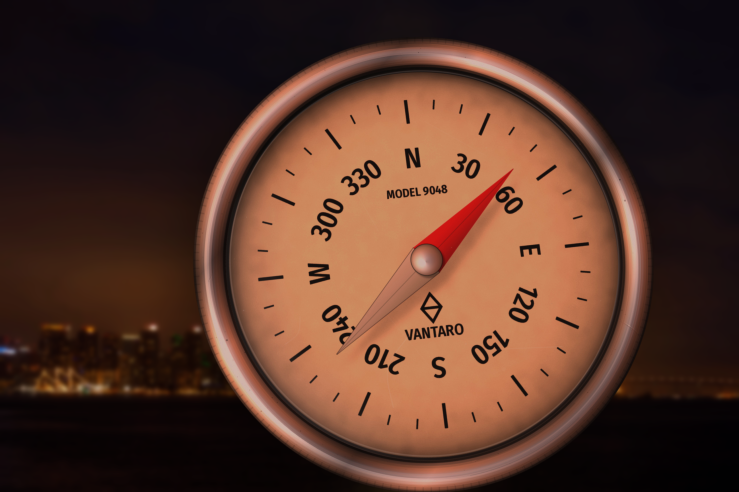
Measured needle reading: 50 °
